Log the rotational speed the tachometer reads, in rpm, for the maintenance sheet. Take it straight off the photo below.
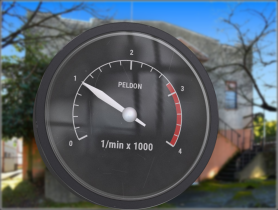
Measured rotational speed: 1000 rpm
